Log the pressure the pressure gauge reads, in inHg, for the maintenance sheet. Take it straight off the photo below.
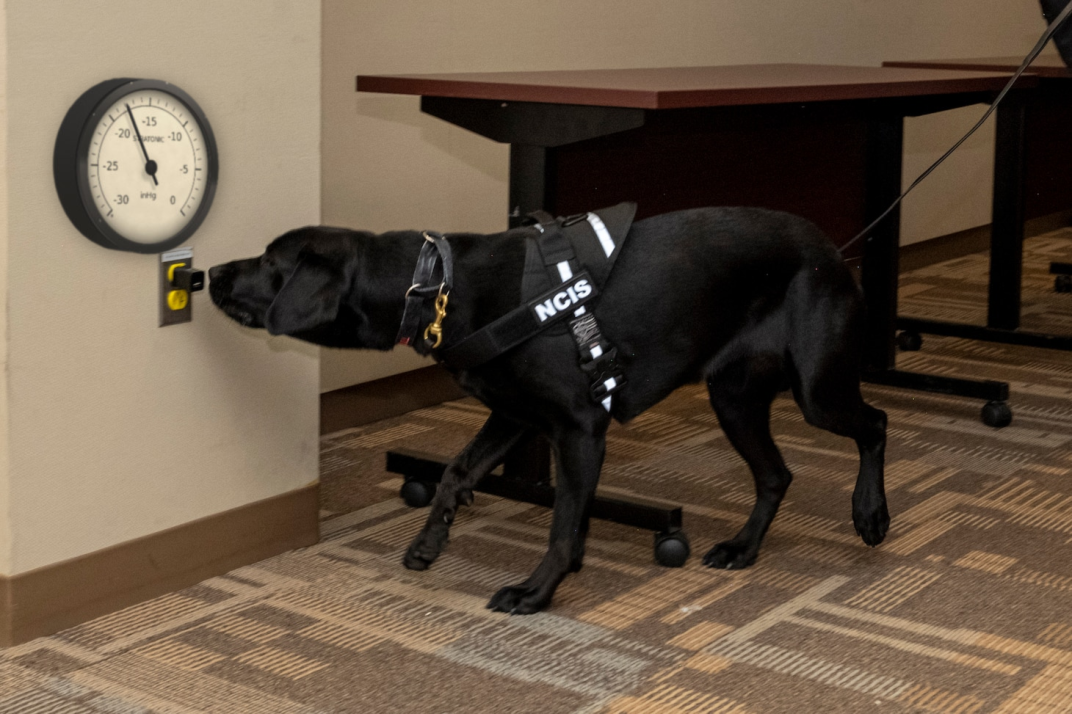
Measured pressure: -18 inHg
